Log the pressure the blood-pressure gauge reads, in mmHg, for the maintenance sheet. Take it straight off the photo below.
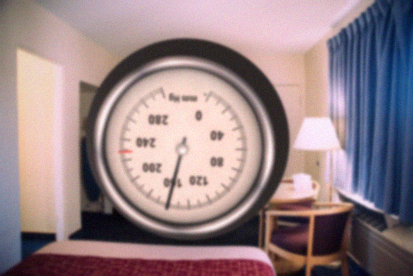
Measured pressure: 160 mmHg
